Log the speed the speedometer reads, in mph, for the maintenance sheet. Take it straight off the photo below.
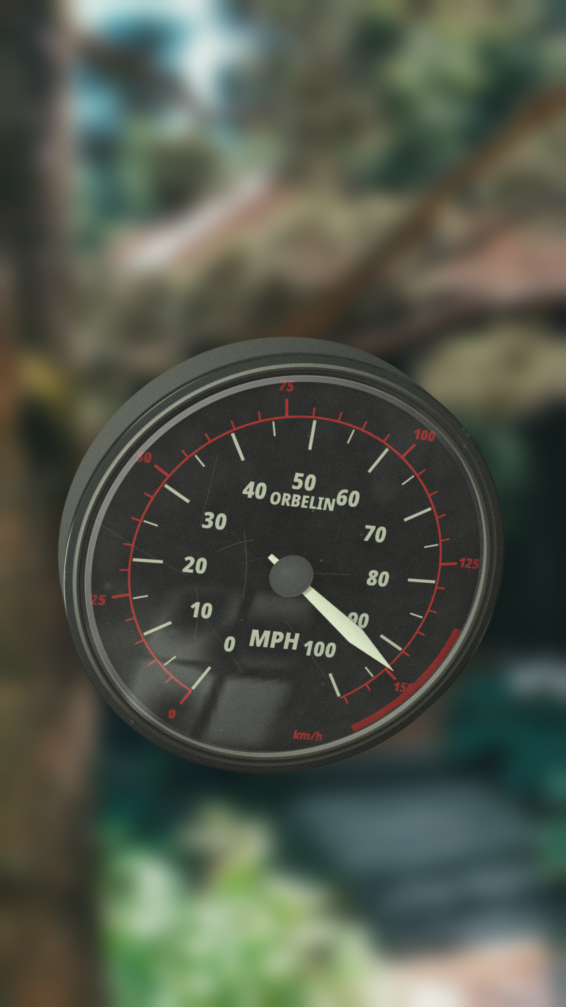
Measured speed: 92.5 mph
